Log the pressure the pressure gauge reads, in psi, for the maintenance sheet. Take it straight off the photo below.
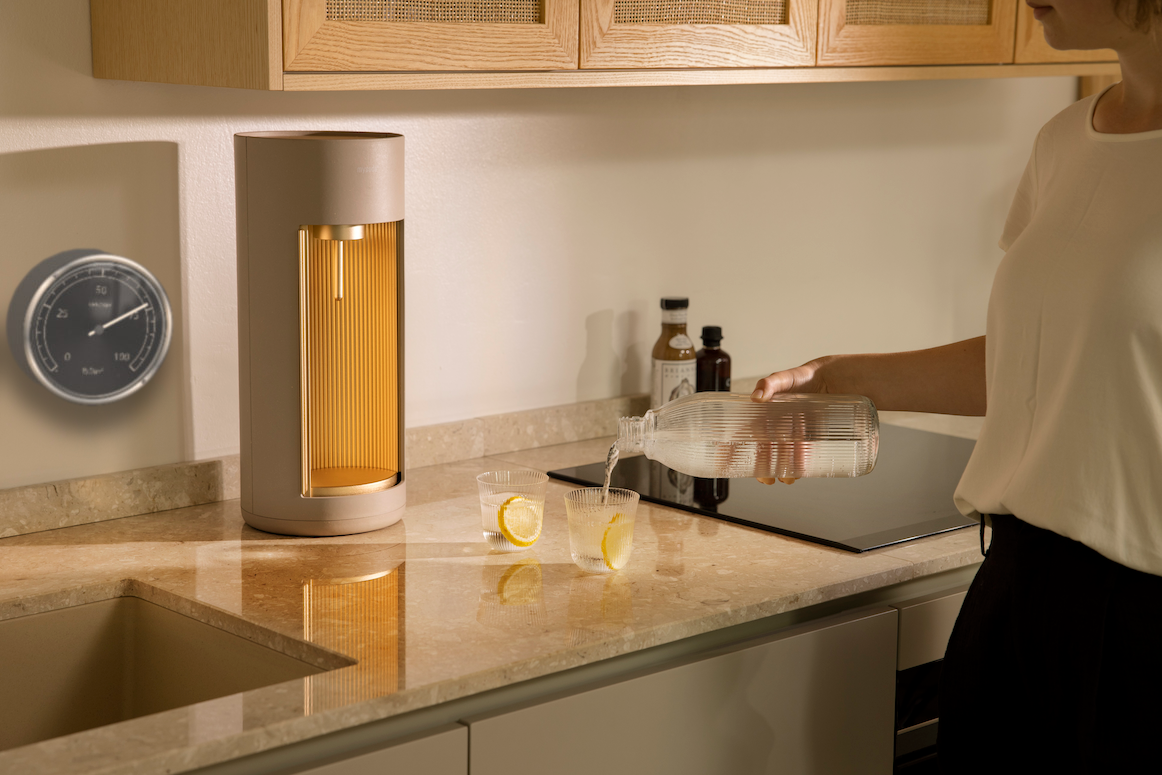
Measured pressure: 72.5 psi
